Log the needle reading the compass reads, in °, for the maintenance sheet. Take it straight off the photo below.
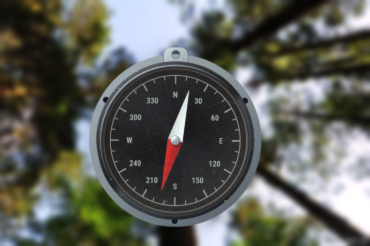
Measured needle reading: 195 °
